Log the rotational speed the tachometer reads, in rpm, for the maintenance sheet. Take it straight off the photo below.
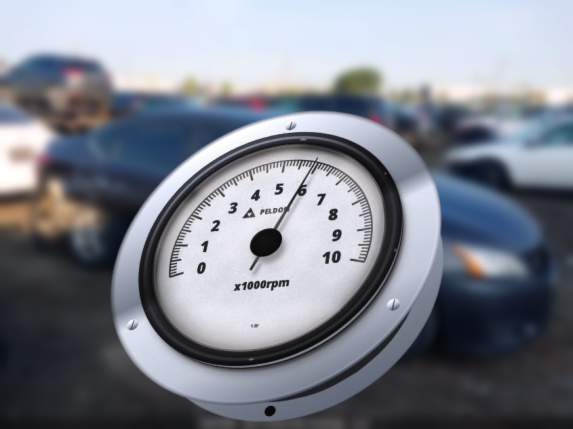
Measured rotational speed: 6000 rpm
